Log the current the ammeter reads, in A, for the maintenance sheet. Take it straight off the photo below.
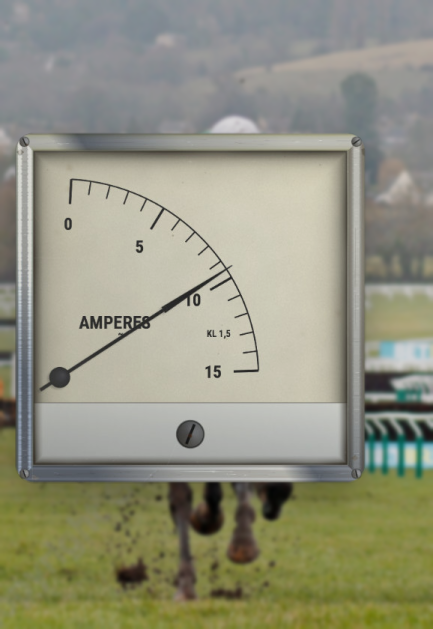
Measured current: 9.5 A
